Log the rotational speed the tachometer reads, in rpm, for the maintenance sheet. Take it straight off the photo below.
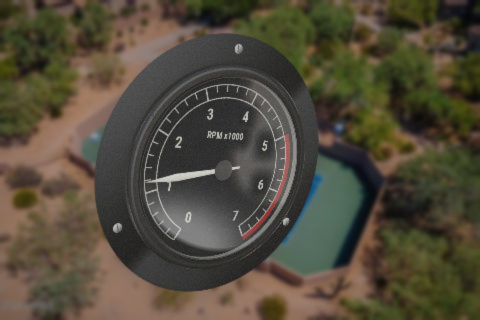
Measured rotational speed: 1200 rpm
